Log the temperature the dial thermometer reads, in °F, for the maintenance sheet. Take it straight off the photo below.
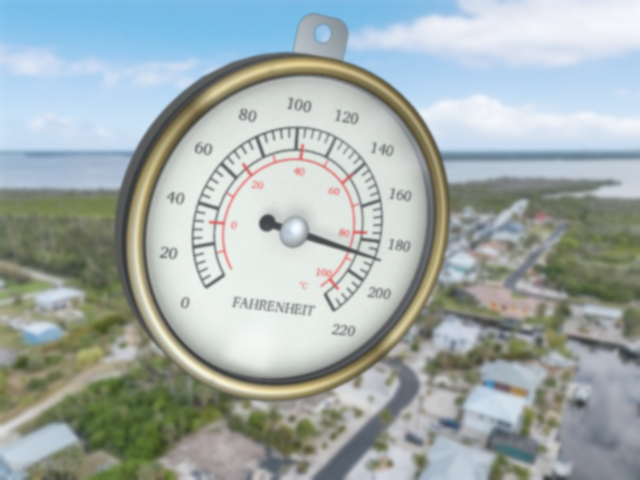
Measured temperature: 188 °F
